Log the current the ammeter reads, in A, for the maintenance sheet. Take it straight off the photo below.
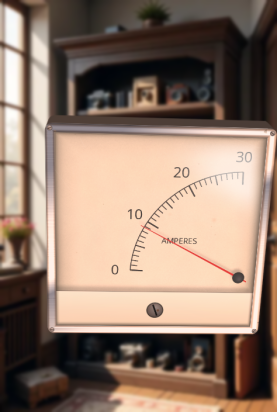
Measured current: 9 A
